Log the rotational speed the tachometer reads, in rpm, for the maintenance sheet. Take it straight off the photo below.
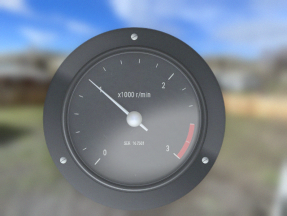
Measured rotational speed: 1000 rpm
